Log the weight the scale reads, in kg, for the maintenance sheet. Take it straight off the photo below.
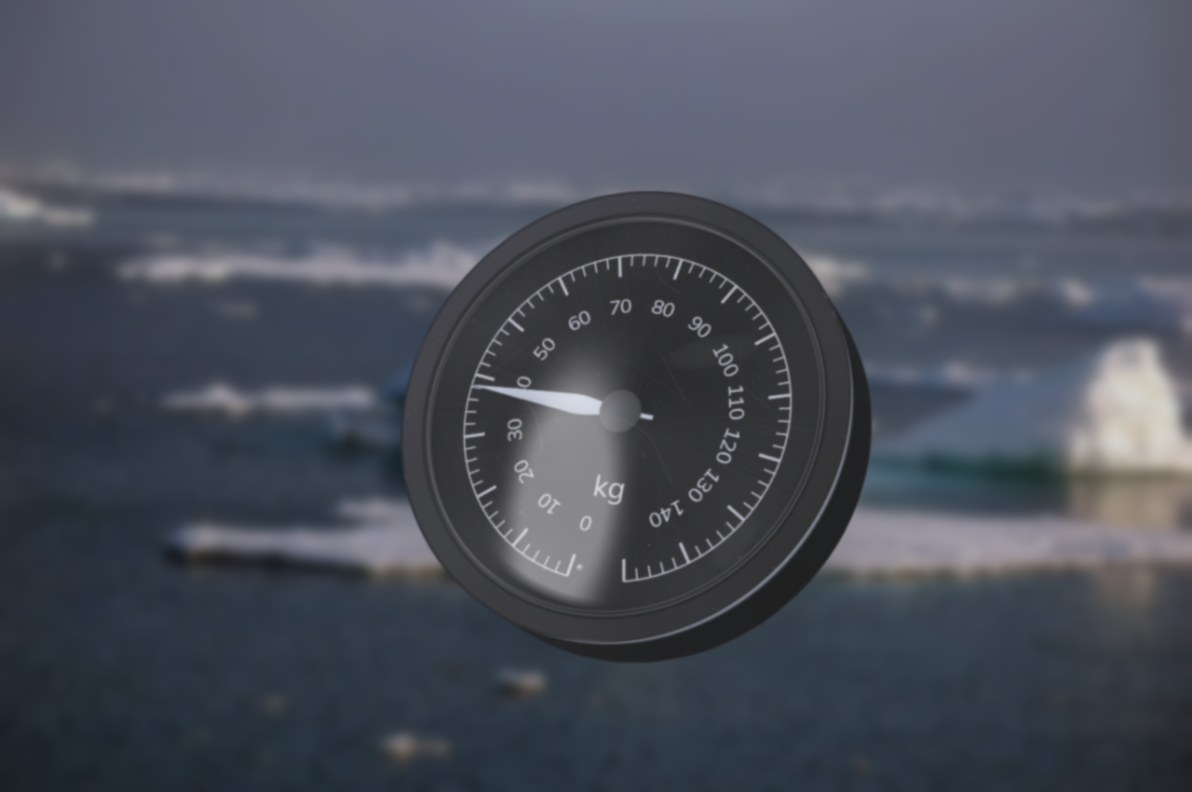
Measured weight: 38 kg
